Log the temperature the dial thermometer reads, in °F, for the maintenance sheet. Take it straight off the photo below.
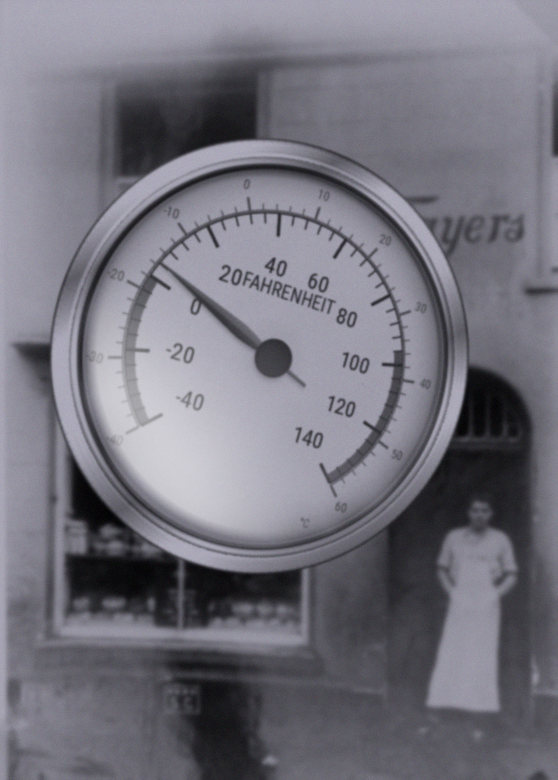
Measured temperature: 4 °F
